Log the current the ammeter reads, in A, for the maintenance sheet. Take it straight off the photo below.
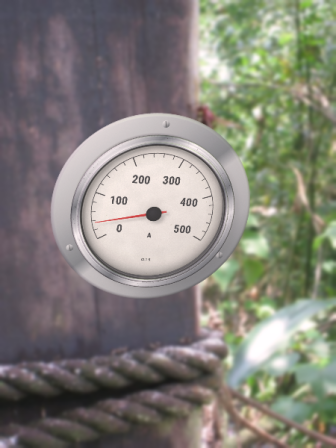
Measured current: 40 A
